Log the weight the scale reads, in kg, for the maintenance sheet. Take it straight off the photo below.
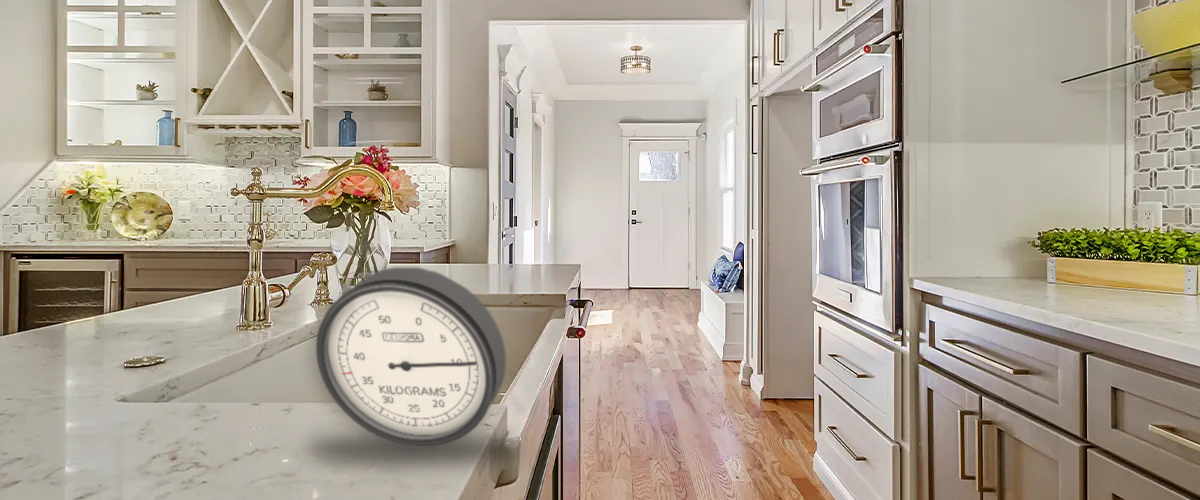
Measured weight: 10 kg
